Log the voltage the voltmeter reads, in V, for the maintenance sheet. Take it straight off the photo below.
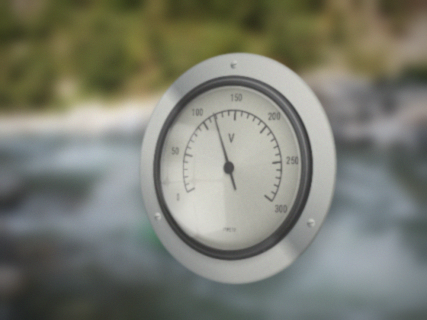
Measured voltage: 120 V
